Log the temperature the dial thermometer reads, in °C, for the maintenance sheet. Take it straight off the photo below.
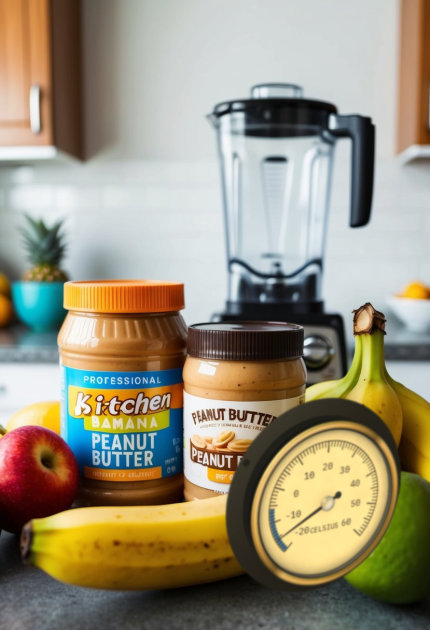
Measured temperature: -15 °C
